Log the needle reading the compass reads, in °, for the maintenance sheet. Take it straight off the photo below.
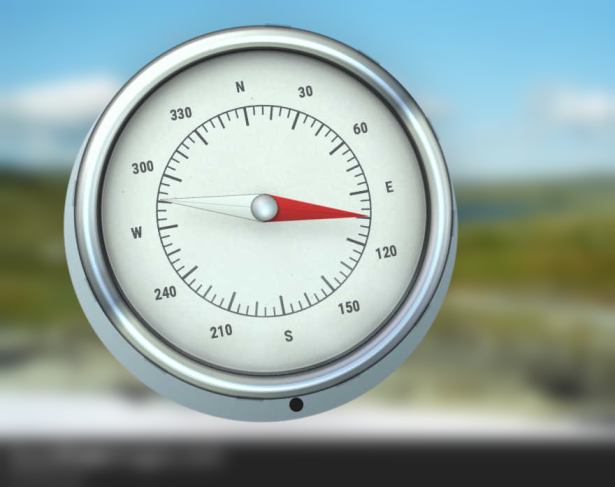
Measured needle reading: 105 °
